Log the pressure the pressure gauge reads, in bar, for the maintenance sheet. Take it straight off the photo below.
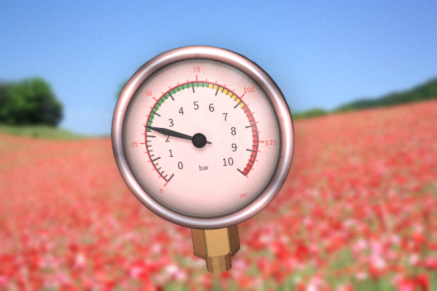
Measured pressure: 2.4 bar
